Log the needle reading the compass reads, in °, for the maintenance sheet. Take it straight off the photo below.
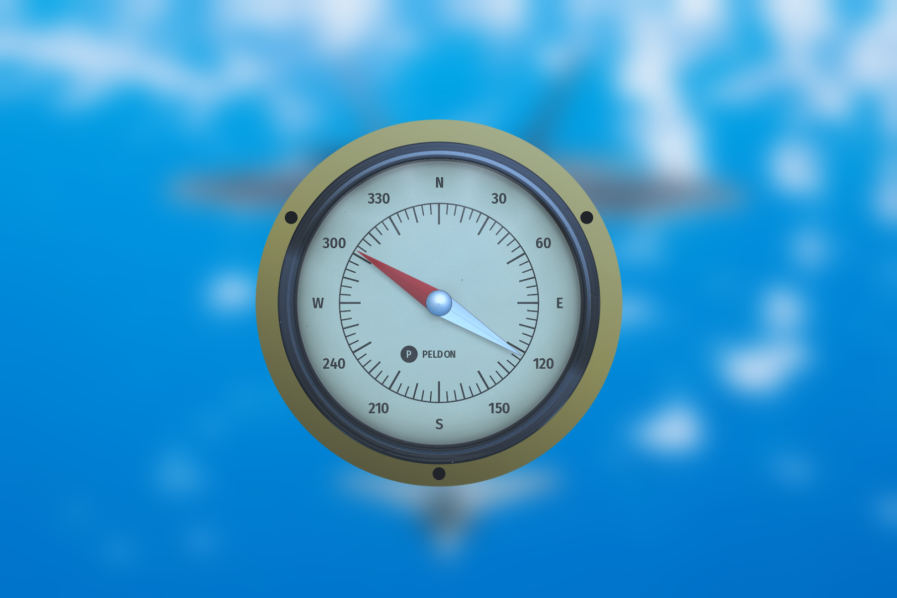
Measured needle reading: 302.5 °
